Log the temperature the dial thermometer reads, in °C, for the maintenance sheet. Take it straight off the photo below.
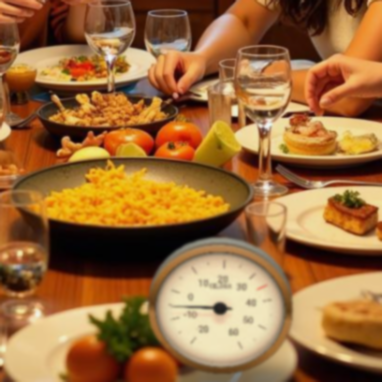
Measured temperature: -5 °C
